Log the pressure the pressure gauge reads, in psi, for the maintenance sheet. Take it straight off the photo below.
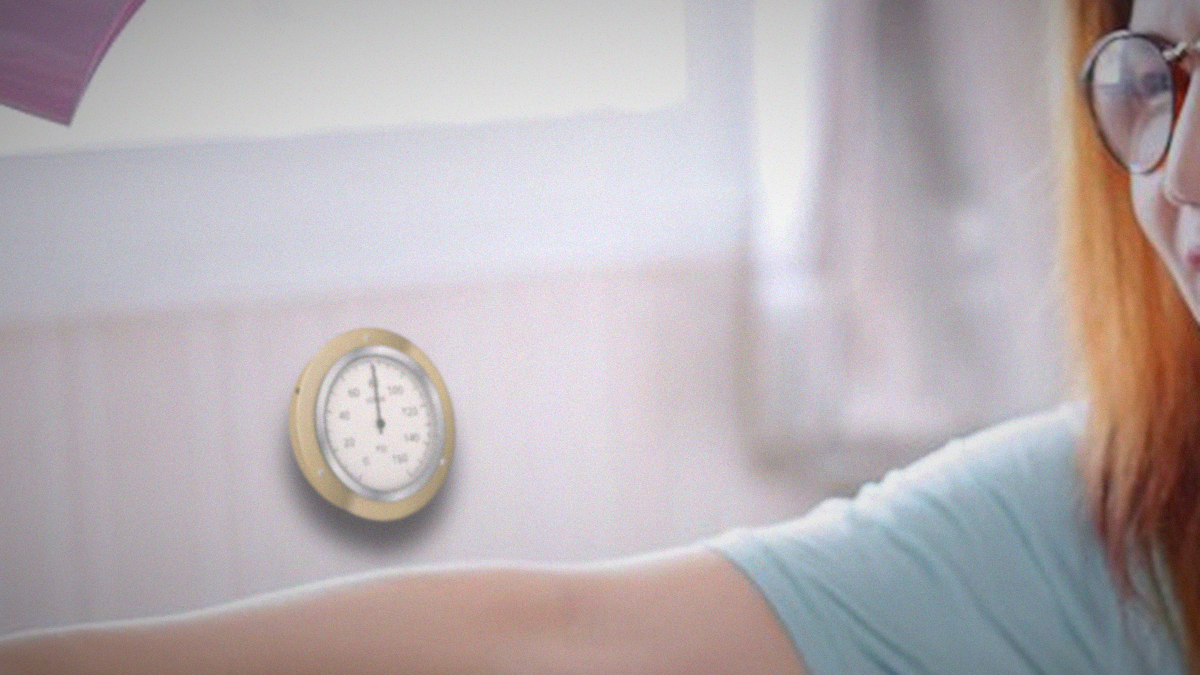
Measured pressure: 80 psi
